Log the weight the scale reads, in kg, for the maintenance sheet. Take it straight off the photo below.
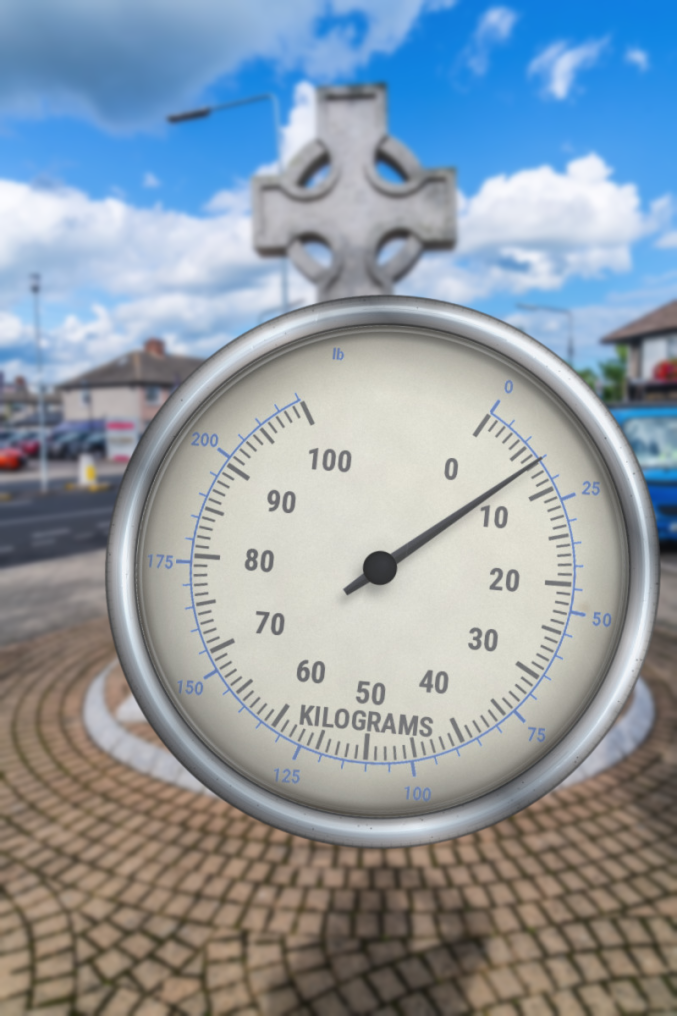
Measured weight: 7 kg
